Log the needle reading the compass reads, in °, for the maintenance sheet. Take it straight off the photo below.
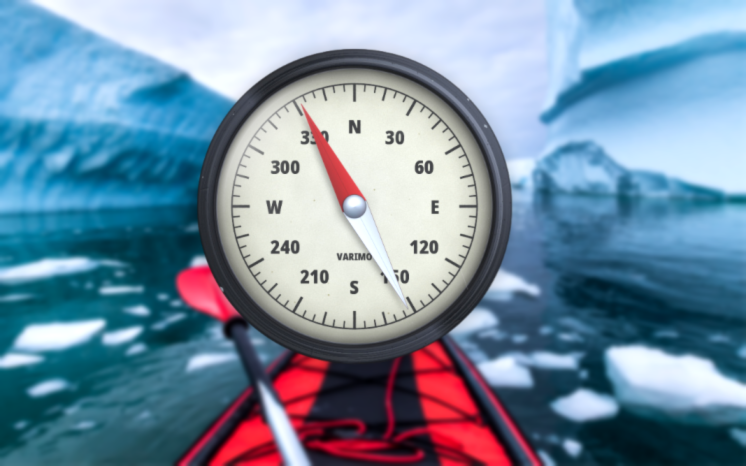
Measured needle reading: 332.5 °
